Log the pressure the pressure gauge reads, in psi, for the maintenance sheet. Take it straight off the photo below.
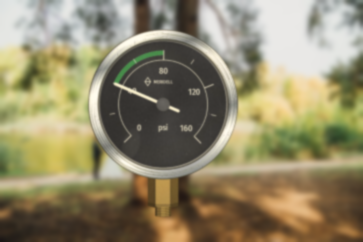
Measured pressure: 40 psi
